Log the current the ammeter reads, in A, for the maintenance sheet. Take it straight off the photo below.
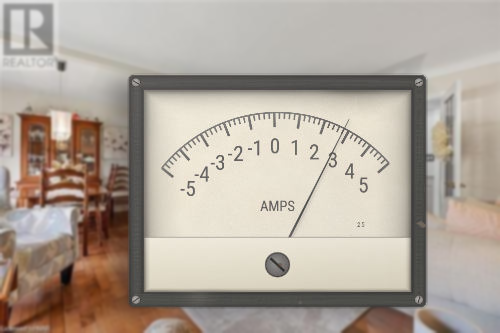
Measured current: 2.8 A
